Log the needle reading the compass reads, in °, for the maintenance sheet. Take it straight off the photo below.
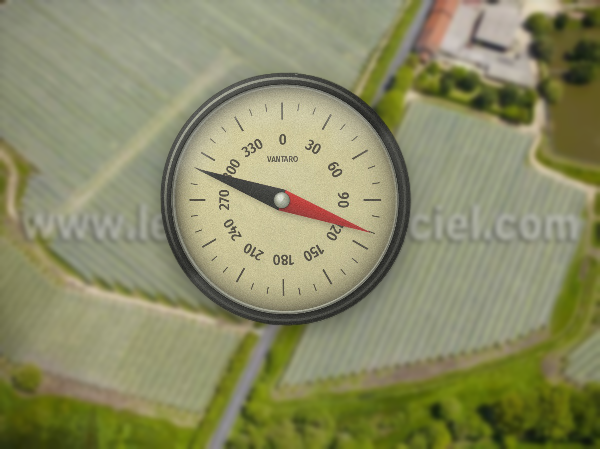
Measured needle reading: 110 °
